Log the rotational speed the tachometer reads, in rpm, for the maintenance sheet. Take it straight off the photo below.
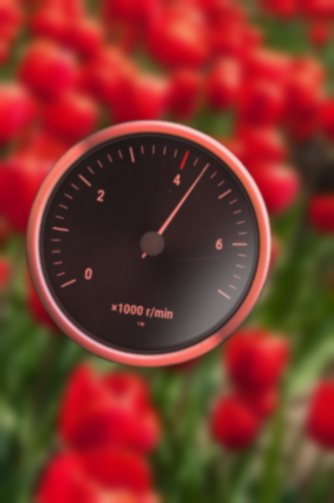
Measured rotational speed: 4400 rpm
